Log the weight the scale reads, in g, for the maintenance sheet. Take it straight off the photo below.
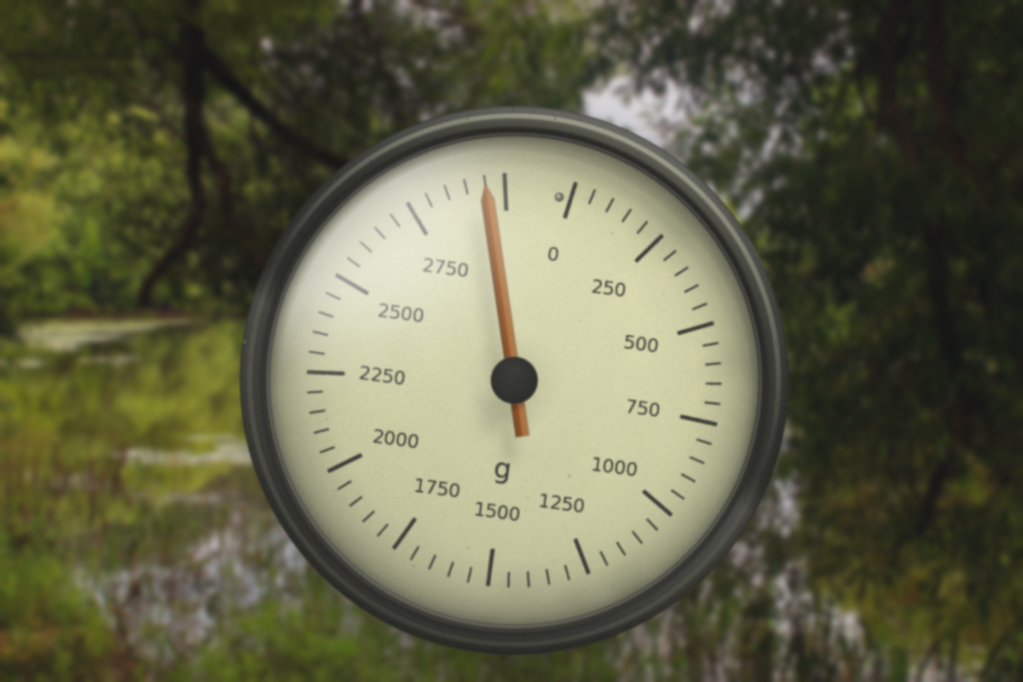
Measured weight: 2950 g
